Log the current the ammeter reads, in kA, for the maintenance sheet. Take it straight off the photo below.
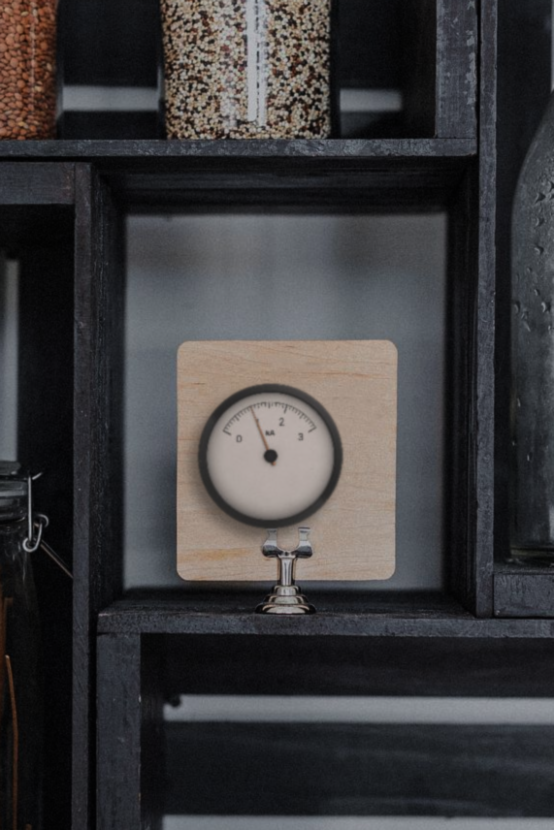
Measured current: 1 kA
